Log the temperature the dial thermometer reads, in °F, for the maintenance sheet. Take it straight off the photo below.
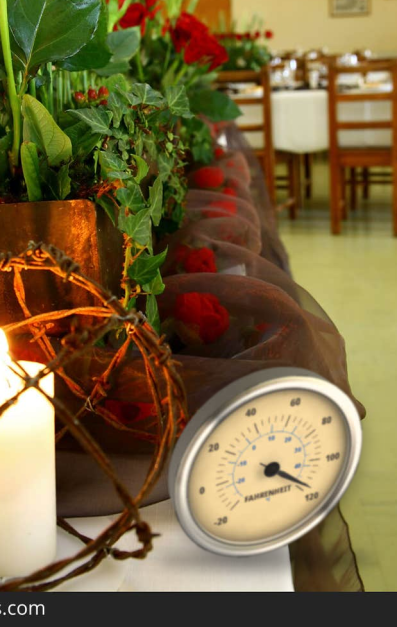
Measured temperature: 116 °F
